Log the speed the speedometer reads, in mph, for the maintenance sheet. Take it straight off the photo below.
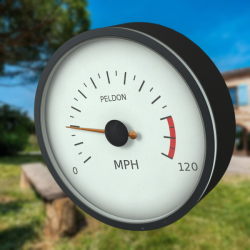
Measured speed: 20 mph
